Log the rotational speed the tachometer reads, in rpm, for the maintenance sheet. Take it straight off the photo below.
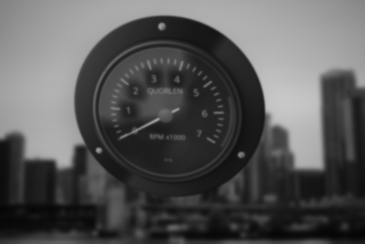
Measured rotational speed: 0 rpm
